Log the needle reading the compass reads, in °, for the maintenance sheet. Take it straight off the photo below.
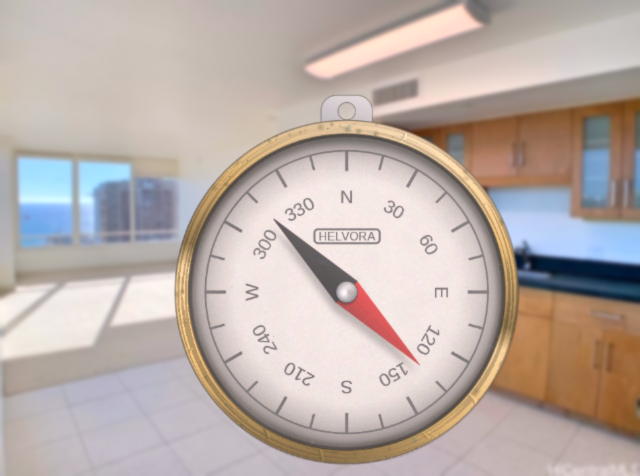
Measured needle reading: 135 °
